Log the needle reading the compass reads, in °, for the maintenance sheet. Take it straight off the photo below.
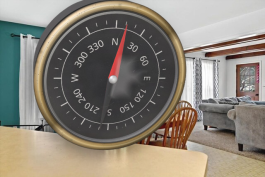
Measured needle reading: 10 °
